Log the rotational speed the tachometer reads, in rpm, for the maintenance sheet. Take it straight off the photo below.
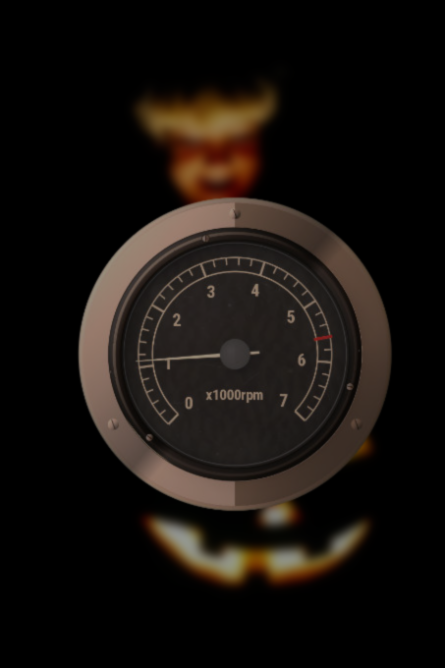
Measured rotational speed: 1100 rpm
